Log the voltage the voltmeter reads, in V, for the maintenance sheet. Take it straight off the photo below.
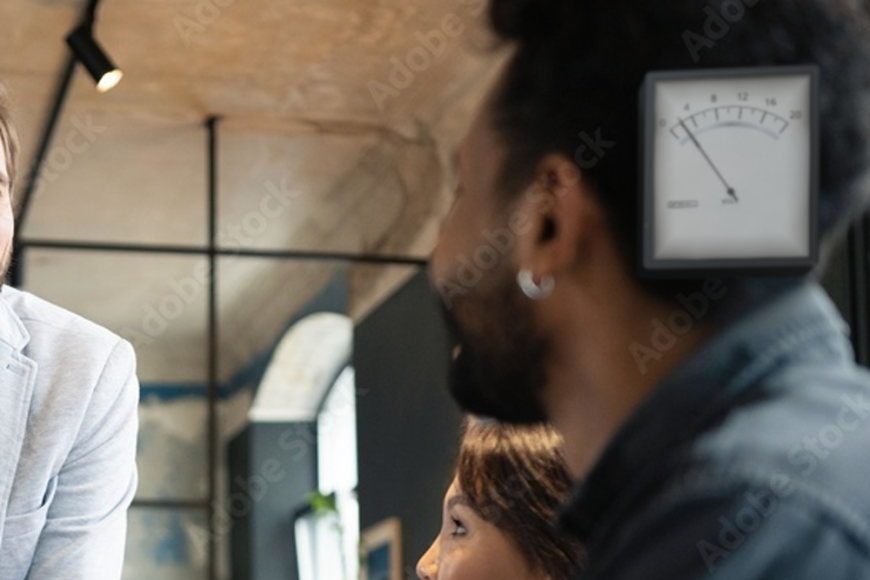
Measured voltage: 2 V
